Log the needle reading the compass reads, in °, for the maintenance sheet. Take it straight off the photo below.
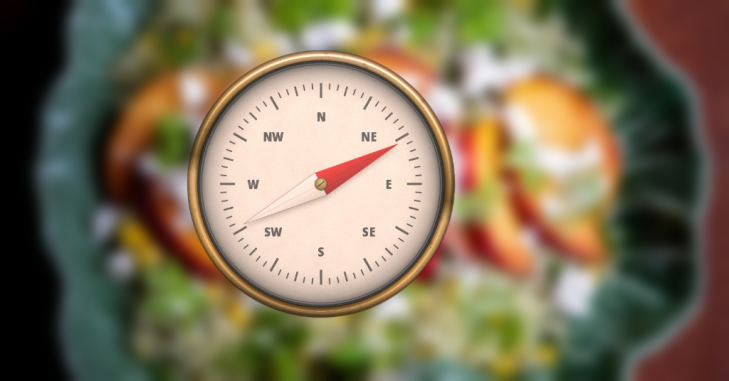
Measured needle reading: 62.5 °
